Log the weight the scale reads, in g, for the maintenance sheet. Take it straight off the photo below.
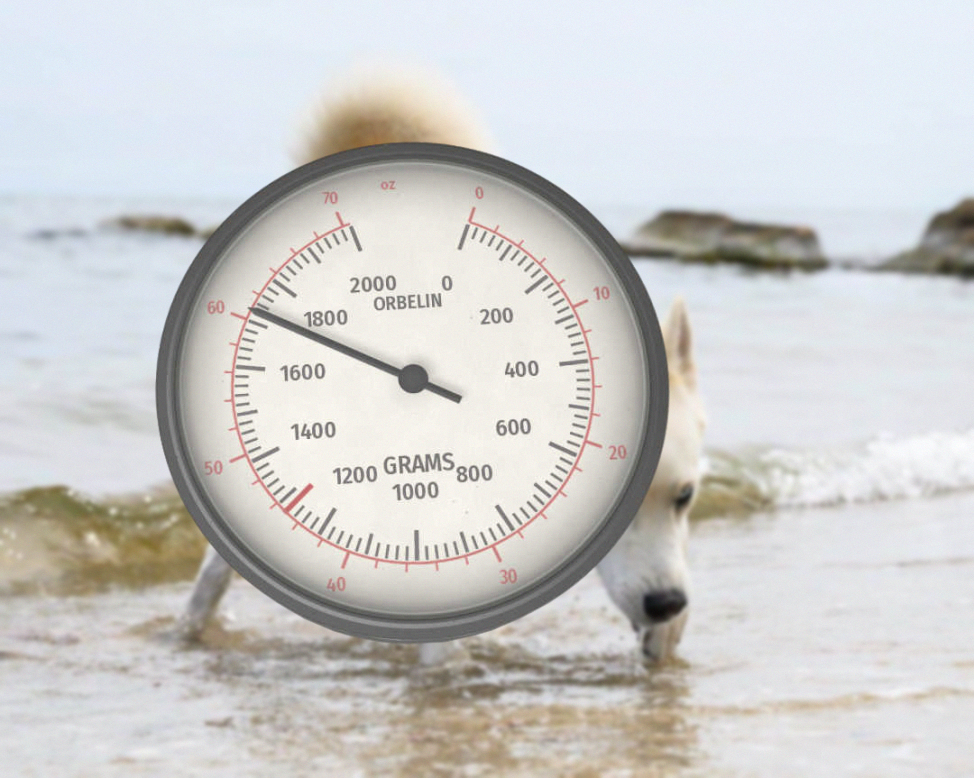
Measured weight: 1720 g
